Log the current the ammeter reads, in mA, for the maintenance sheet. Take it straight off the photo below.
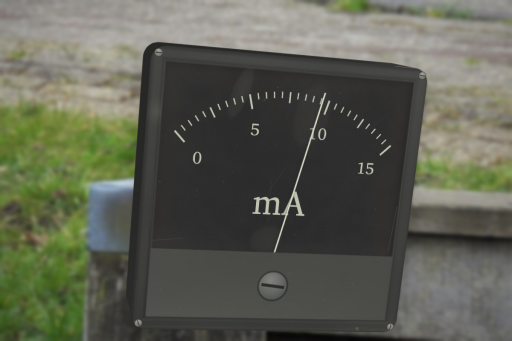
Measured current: 9.5 mA
